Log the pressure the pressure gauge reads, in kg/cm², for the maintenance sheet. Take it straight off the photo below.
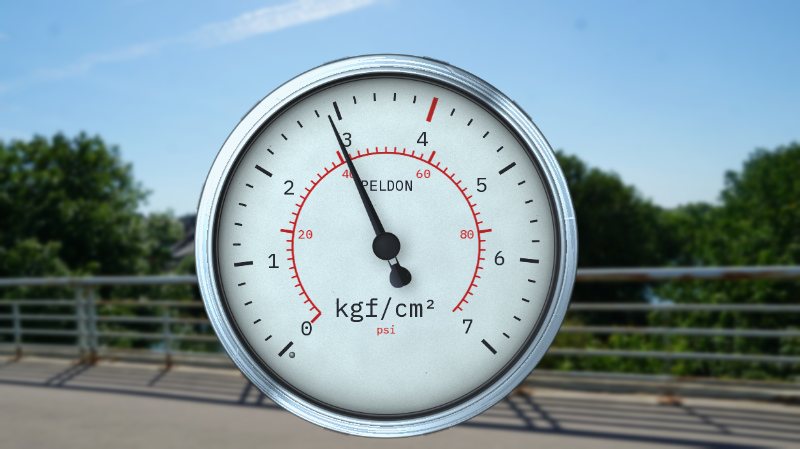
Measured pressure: 2.9 kg/cm²
